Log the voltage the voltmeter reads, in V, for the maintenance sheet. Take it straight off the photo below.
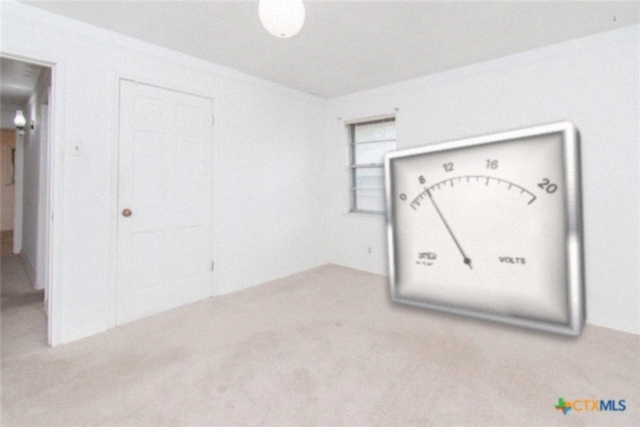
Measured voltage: 8 V
